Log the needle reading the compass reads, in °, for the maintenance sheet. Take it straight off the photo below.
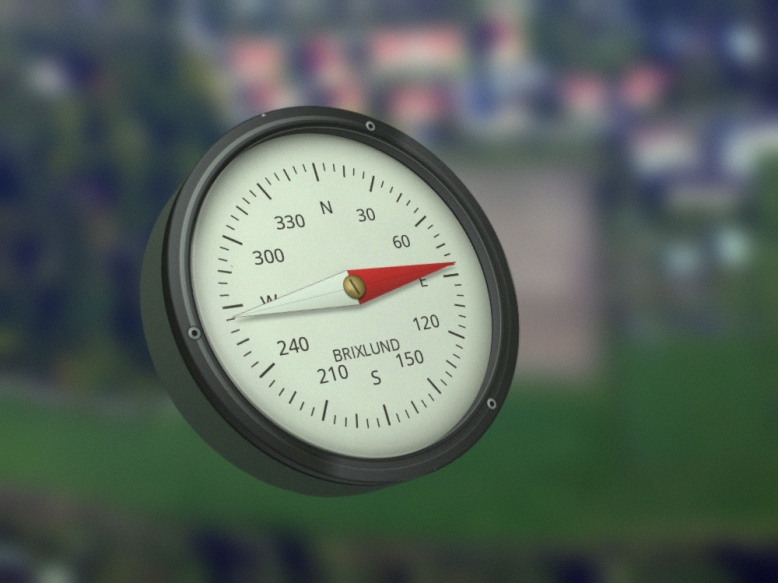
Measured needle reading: 85 °
